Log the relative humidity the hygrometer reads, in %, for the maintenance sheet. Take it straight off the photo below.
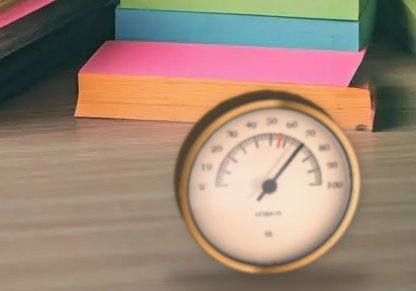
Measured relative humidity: 70 %
